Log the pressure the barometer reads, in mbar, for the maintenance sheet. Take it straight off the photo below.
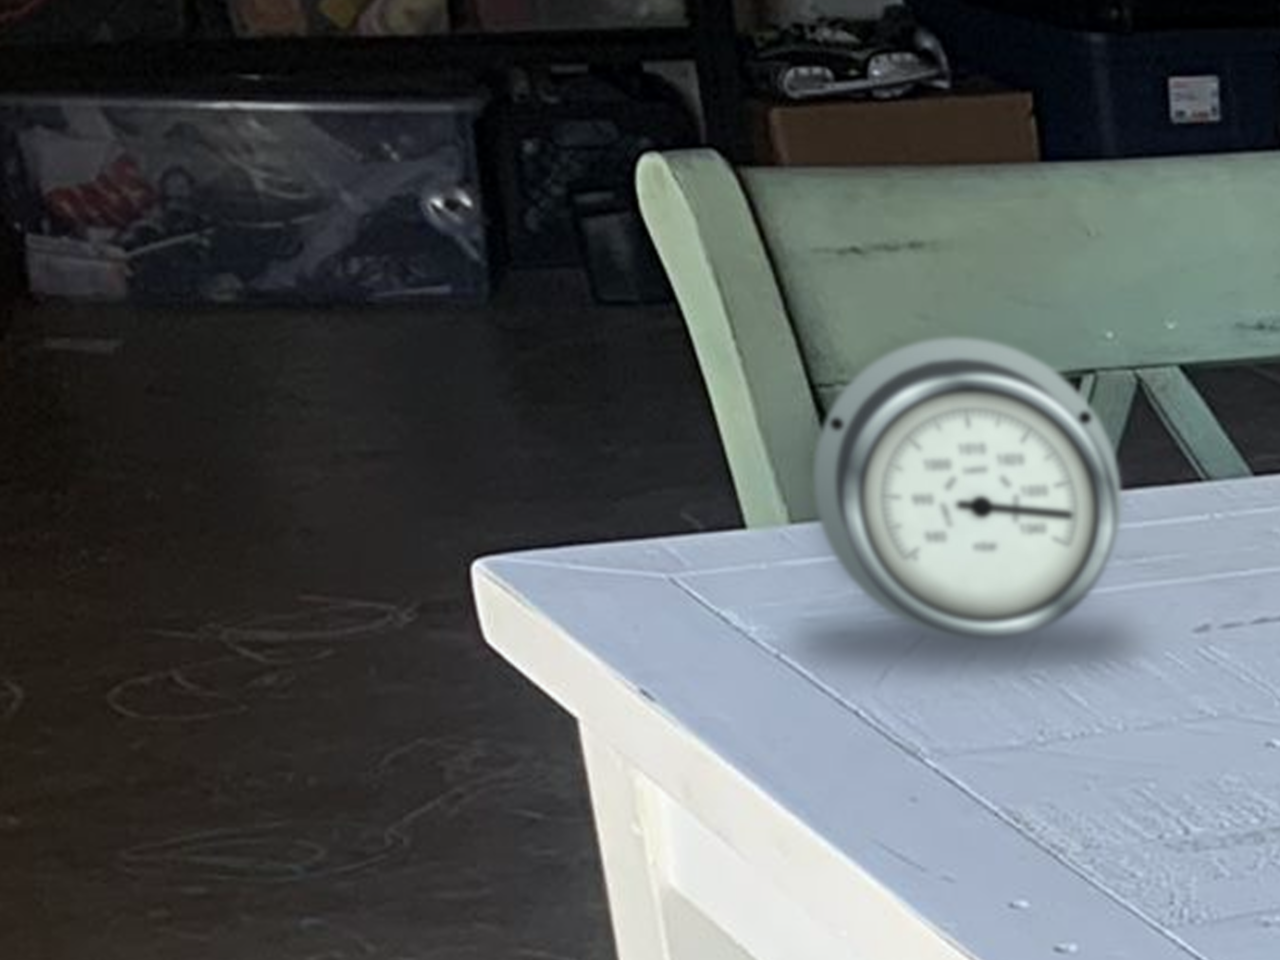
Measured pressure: 1035 mbar
